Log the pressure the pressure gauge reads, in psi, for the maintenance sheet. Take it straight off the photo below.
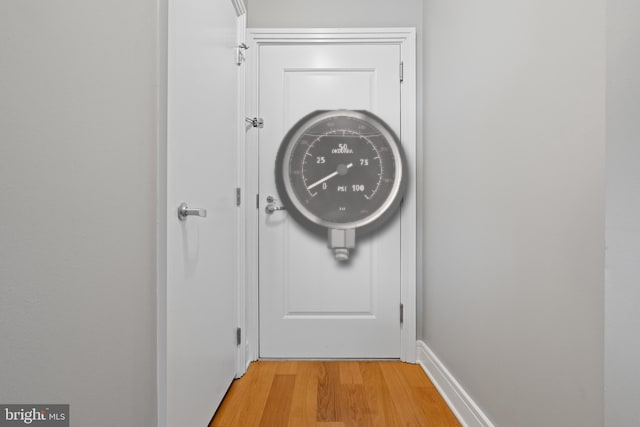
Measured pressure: 5 psi
